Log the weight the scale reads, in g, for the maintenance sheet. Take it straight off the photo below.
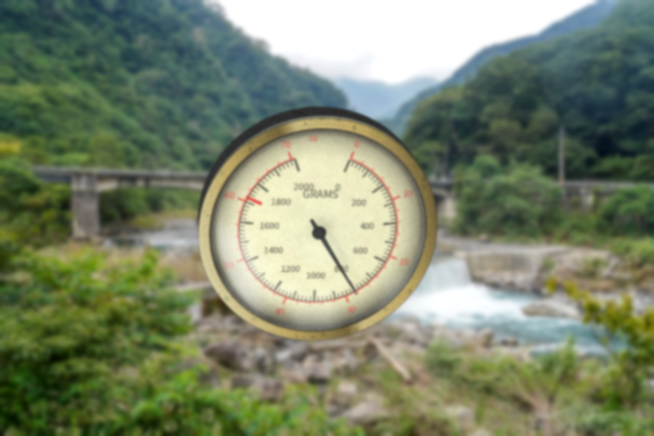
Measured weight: 800 g
